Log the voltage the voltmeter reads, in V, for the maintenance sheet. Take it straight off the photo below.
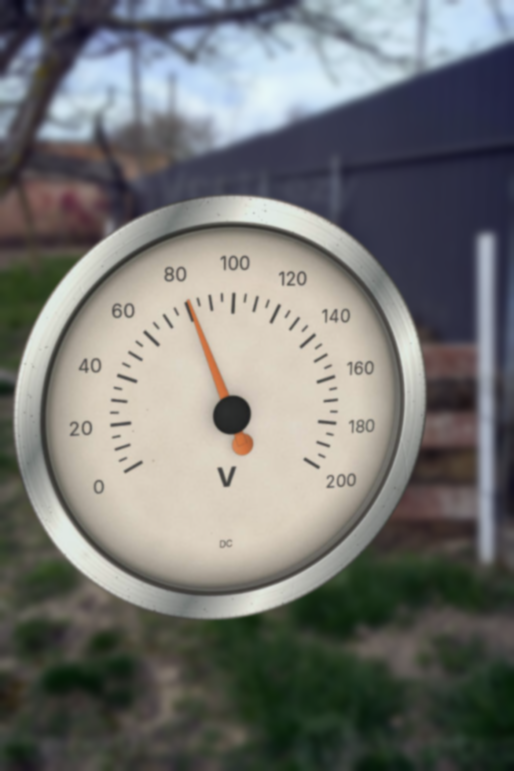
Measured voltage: 80 V
